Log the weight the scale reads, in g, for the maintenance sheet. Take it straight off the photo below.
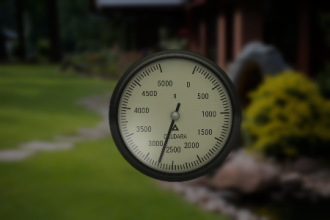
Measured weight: 2750 g
